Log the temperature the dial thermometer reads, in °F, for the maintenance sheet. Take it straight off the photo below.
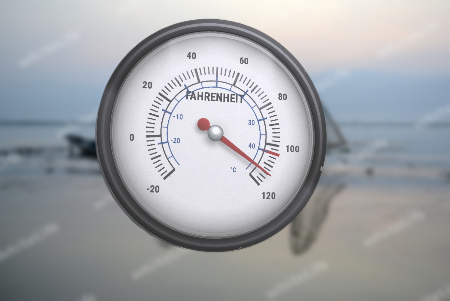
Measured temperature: 114 °F
